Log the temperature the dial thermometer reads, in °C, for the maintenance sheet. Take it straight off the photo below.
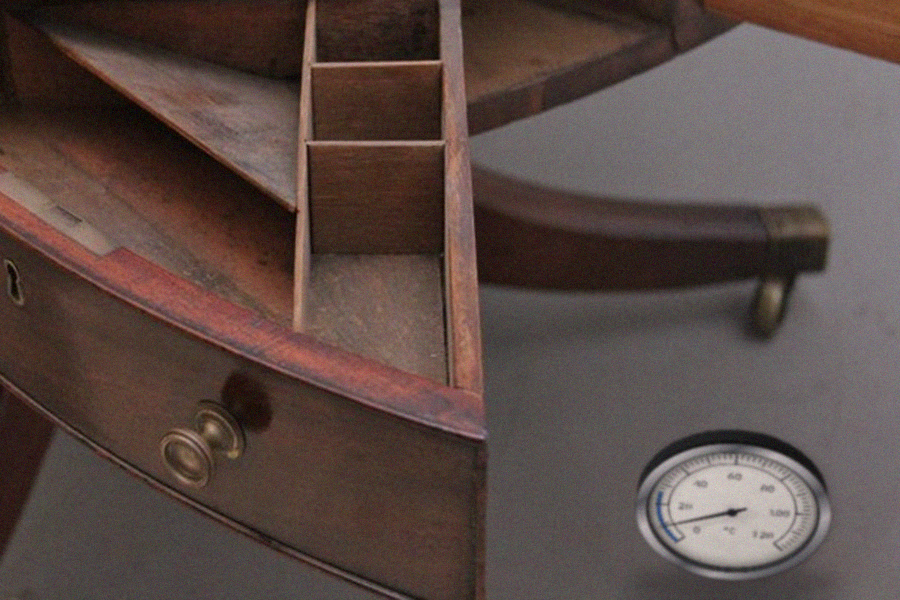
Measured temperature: 10 °C
